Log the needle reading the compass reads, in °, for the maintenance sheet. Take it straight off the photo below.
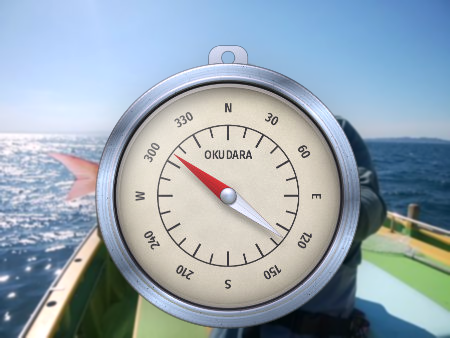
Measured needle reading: 307.5 °
